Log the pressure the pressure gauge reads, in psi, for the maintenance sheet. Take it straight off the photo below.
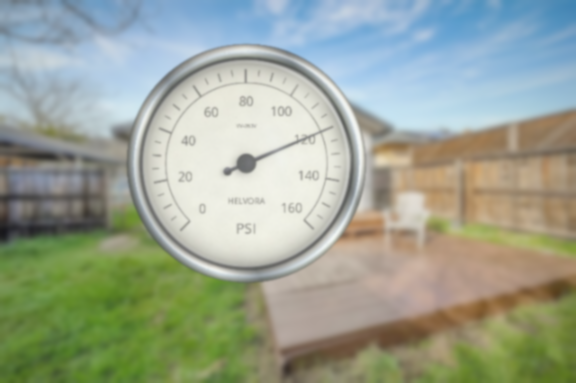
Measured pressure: 120 psi
